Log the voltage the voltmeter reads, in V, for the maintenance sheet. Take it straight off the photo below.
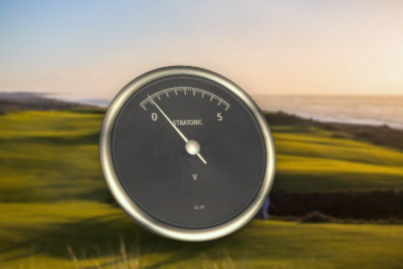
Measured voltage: 0.5 V
